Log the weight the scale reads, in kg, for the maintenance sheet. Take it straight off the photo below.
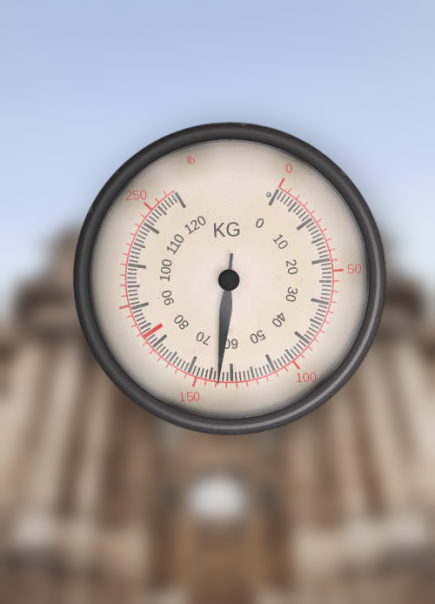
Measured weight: 63 kg
